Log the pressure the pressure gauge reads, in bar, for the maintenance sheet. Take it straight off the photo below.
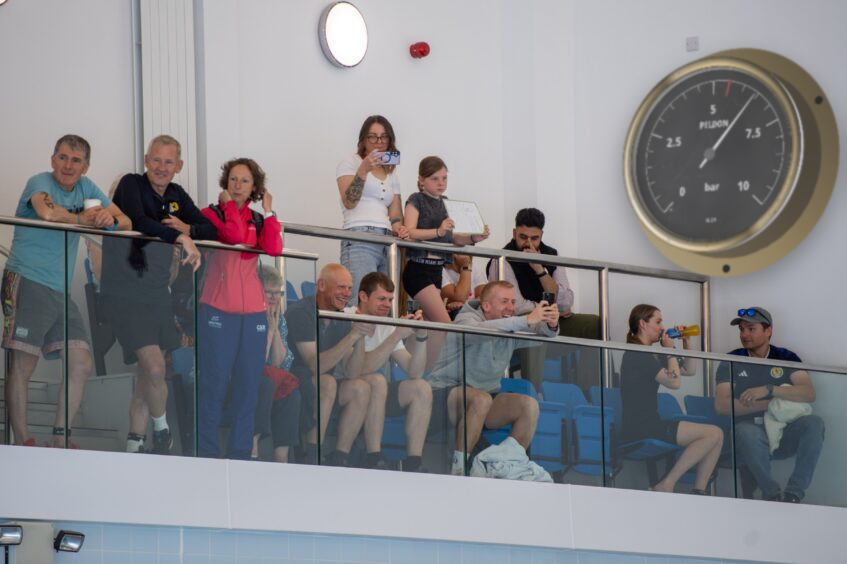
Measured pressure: 6.5 bar
